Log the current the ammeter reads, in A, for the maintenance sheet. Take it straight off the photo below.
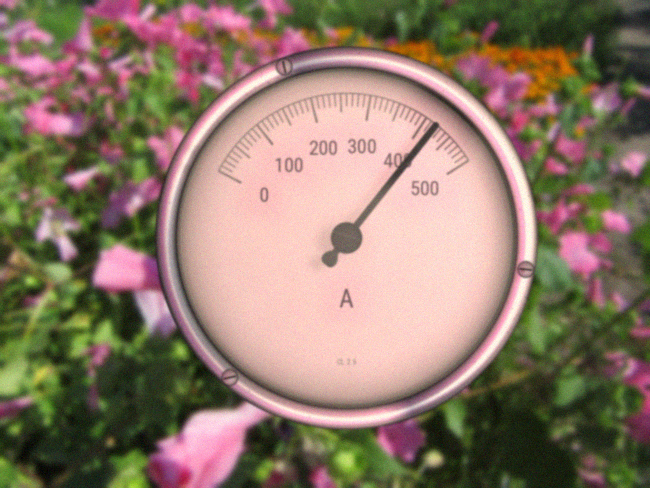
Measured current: 420 A
